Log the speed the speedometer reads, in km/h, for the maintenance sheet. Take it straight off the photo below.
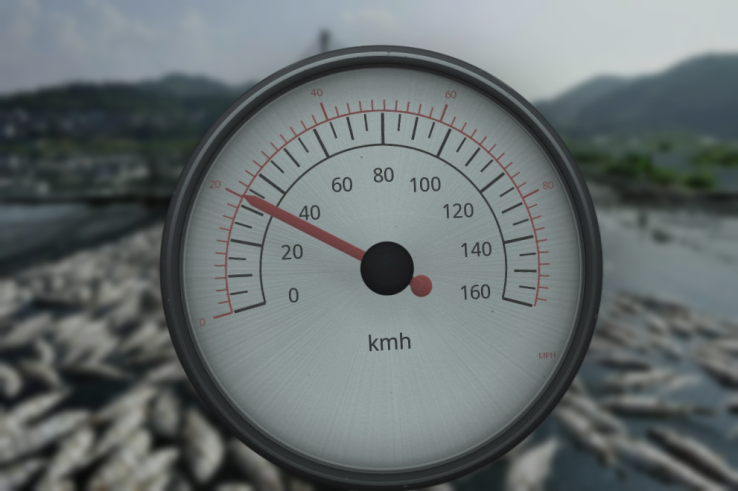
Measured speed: 32.5 km/h
